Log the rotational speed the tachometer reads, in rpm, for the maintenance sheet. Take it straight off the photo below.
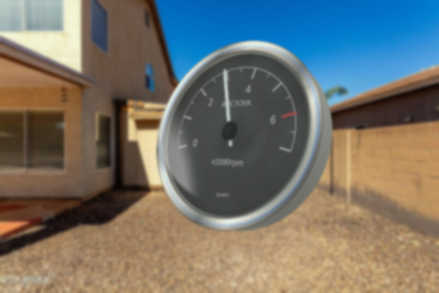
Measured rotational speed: 3000 rpm
